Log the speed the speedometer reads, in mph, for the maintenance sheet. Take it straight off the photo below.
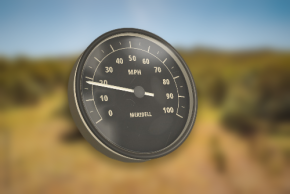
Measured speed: 17.5 mph
